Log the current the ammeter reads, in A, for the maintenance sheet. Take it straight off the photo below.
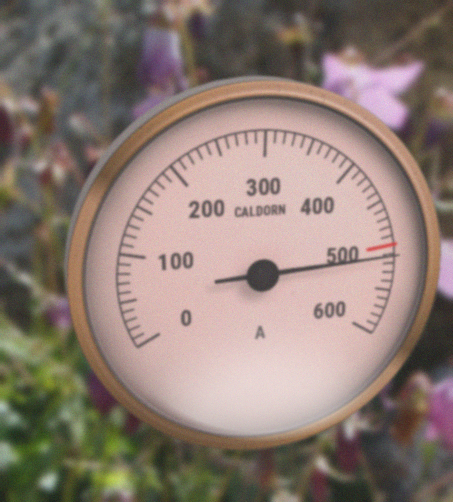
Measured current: 510 A
